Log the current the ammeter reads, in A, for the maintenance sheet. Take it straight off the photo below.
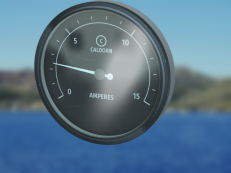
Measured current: 2.5 A
